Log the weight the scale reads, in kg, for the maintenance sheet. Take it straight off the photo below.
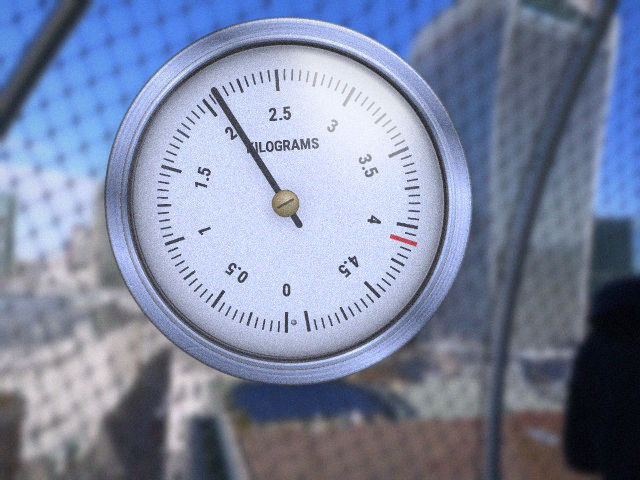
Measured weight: 2.1 kg
